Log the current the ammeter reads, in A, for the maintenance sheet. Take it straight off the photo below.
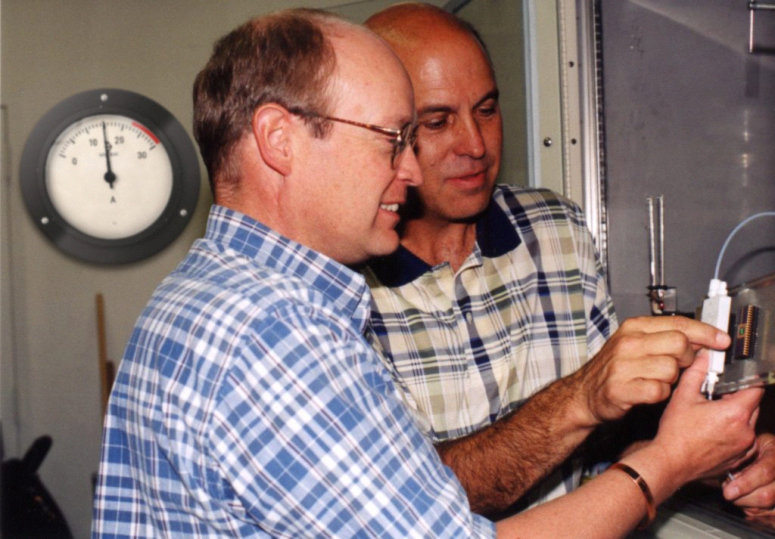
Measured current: 15 A
